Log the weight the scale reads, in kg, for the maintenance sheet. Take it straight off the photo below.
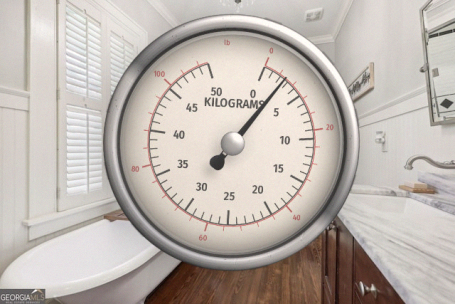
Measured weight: 2.5 kg
